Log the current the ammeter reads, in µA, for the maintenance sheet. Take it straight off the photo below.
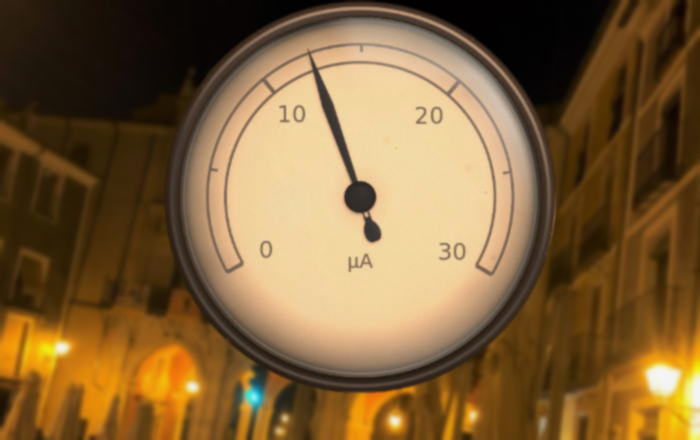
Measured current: 12.5 µA
